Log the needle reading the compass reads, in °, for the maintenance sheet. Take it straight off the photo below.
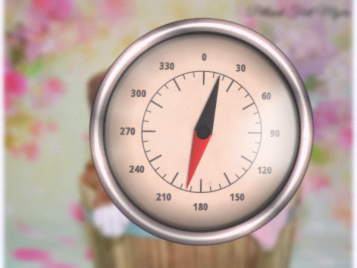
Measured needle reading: 195 °
